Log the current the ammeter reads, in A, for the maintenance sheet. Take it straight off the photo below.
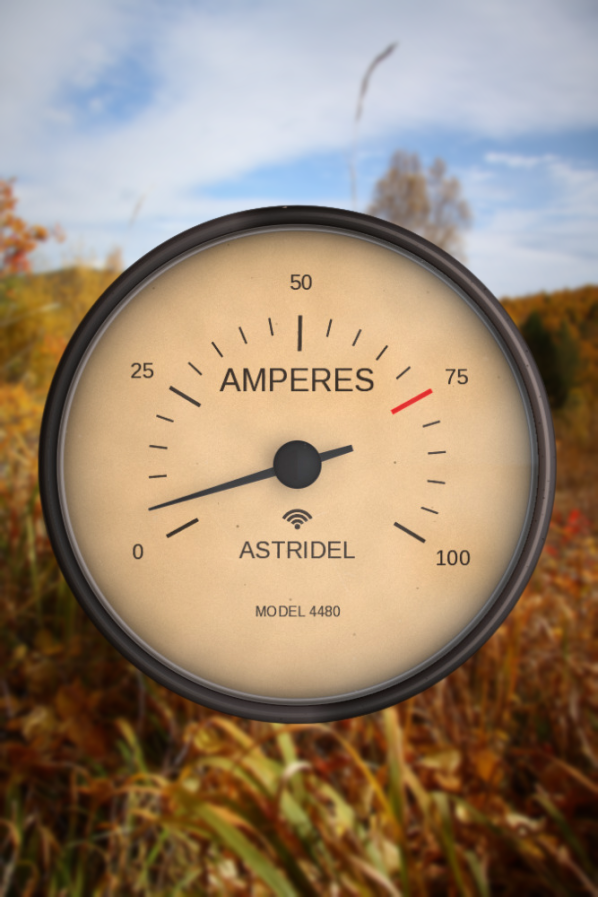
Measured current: 5 A
